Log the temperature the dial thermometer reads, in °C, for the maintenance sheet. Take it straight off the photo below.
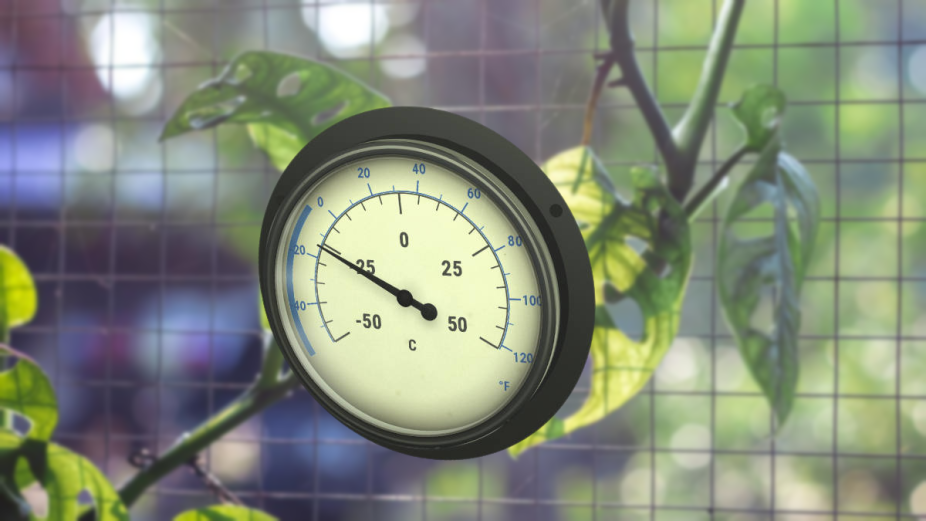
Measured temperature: -25 °C
